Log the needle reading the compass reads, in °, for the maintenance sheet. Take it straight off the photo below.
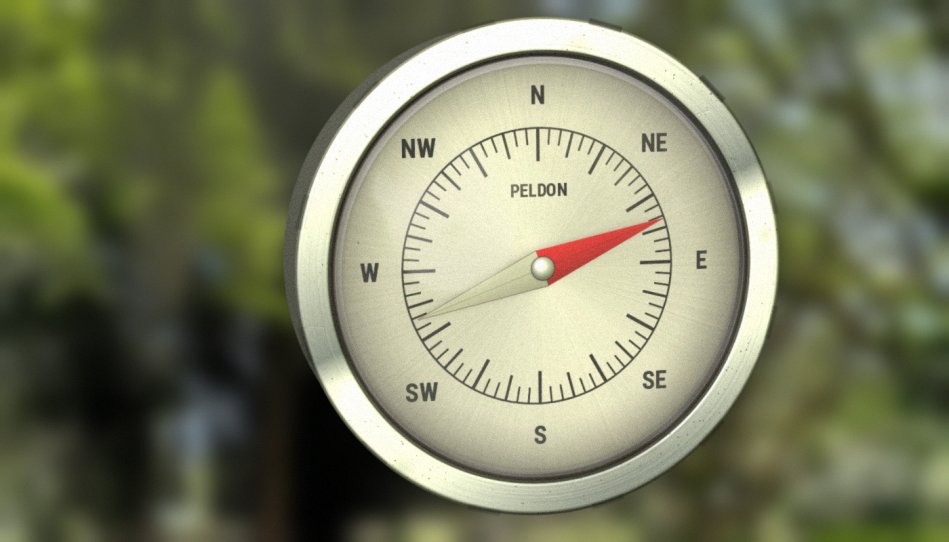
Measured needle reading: 70 °
